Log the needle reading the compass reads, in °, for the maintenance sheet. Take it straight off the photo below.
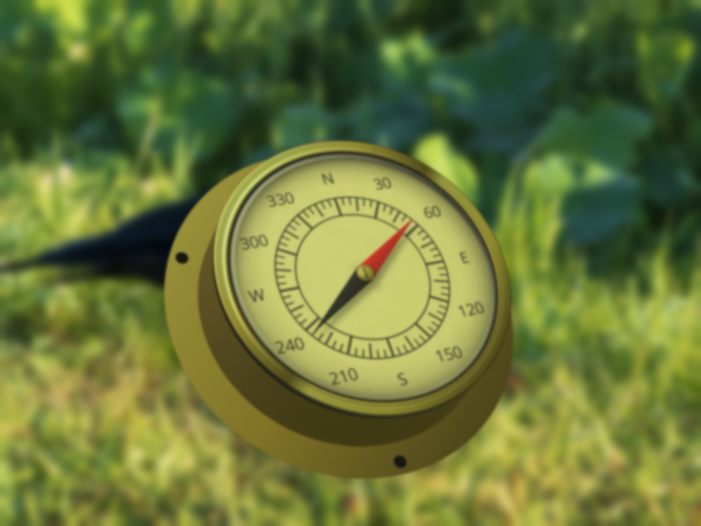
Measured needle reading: 55 °
